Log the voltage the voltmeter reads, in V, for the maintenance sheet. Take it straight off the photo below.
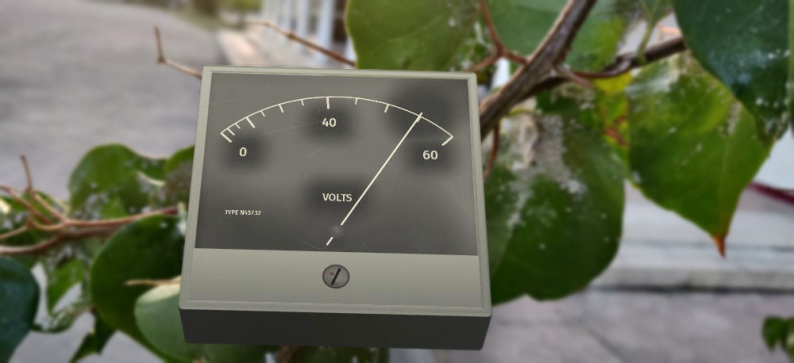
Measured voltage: 55 V
